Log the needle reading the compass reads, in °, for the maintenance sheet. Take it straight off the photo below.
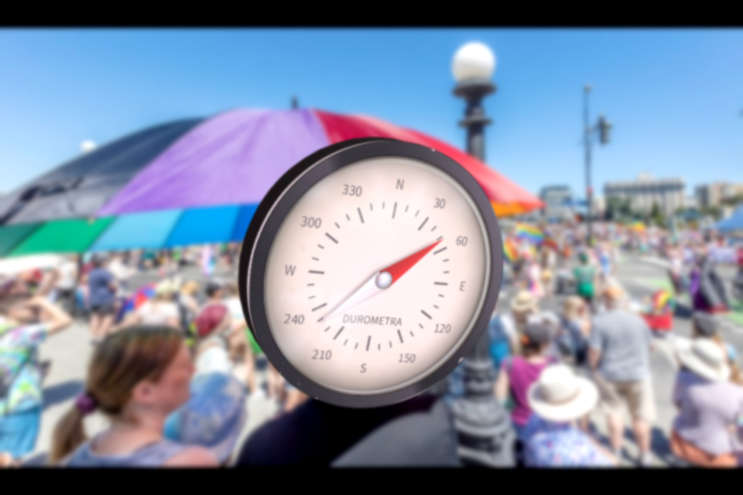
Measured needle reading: 50 °
